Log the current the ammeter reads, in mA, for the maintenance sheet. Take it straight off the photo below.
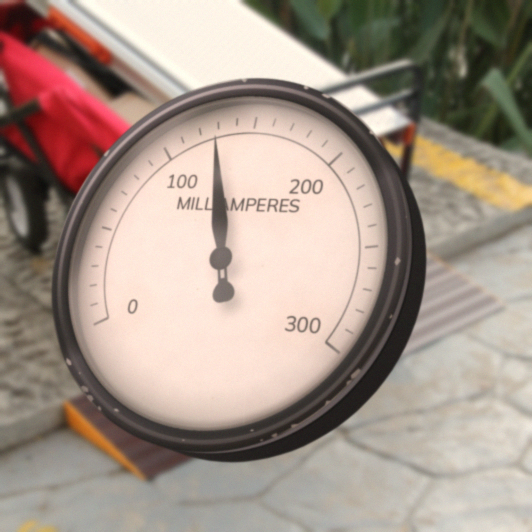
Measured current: 130 mA
